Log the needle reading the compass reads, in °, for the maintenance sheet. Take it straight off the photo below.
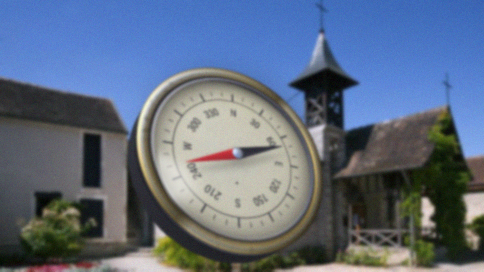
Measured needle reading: 250 °
